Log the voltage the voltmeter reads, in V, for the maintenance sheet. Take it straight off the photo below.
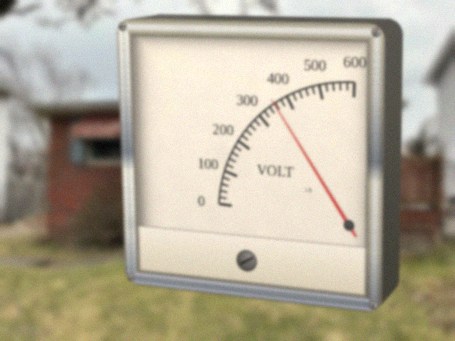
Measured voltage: 360 V
